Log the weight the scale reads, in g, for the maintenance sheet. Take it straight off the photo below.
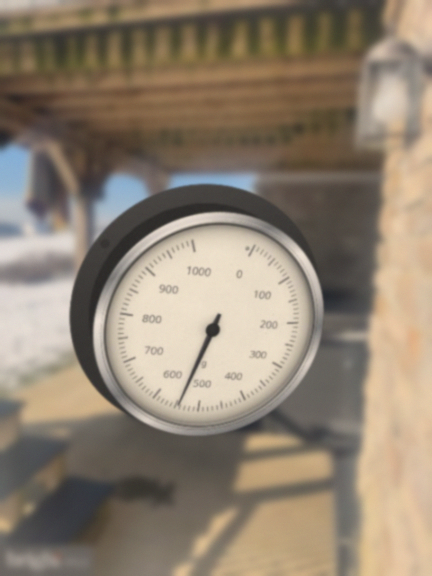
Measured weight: 550 g
